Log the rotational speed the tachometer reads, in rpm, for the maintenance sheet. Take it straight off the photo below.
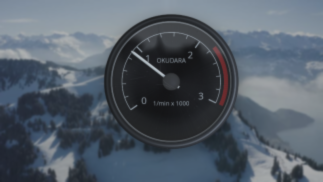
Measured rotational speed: 900 rpm
